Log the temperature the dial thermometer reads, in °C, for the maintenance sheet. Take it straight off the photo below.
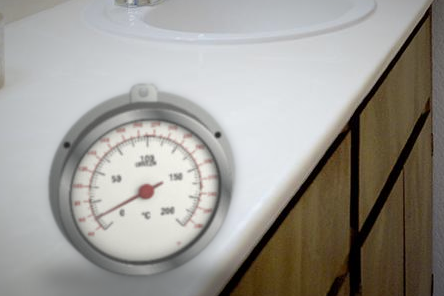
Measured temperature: 12.5 °C
